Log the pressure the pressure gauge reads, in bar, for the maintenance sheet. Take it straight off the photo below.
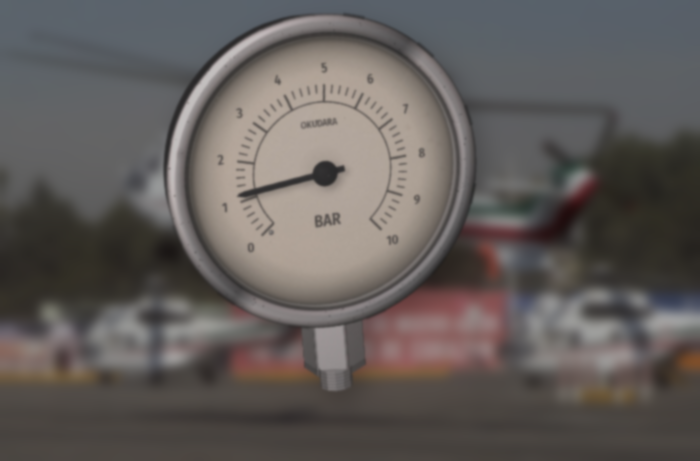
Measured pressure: 1.2 bar
